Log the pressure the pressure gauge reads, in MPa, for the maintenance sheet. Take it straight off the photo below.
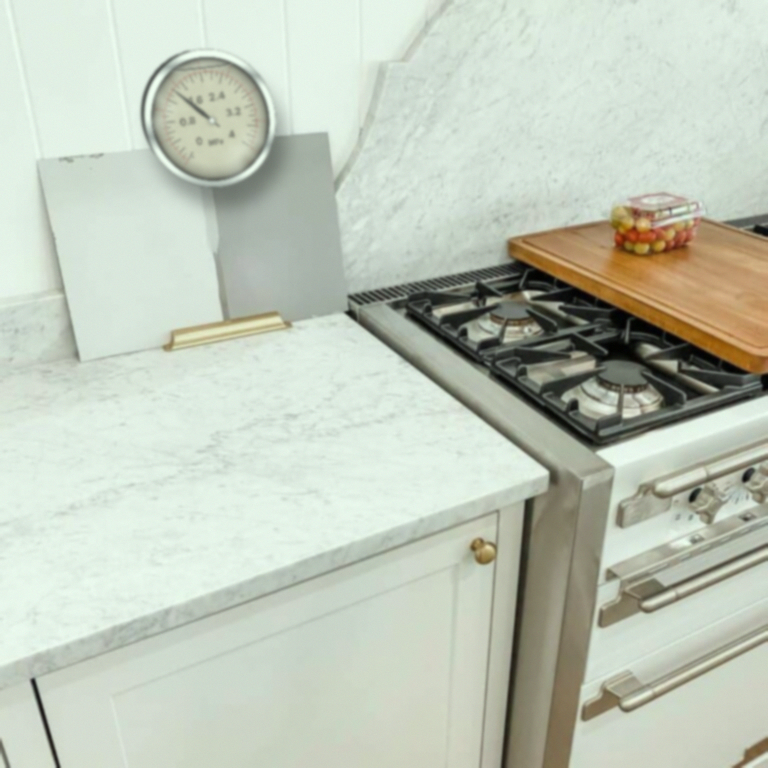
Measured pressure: 1.4 MPa
